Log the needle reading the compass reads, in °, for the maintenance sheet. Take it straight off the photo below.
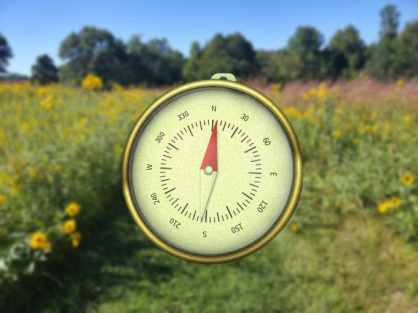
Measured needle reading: 5 °
